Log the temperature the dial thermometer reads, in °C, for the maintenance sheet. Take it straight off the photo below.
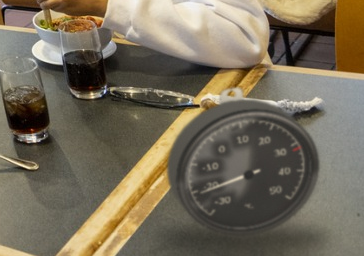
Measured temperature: -20 °C
